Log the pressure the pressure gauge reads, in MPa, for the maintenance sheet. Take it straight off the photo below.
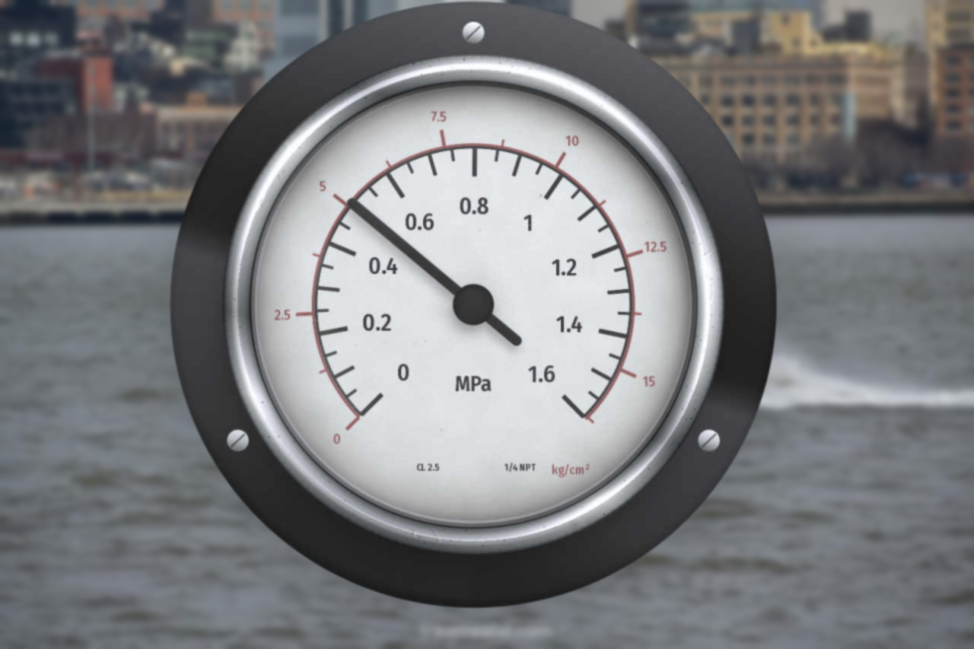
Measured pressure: 0.5 MPa
